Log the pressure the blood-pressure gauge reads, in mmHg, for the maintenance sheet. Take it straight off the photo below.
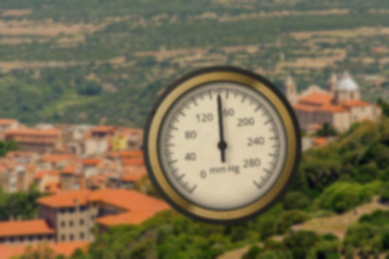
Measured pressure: 150 mmHg
